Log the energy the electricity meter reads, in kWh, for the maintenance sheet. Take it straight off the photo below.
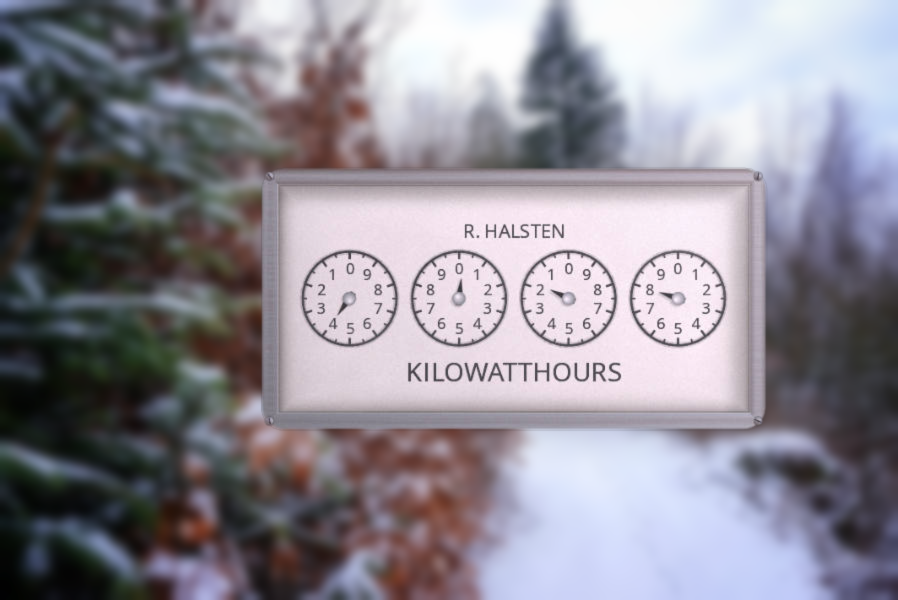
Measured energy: 4018 kWh
